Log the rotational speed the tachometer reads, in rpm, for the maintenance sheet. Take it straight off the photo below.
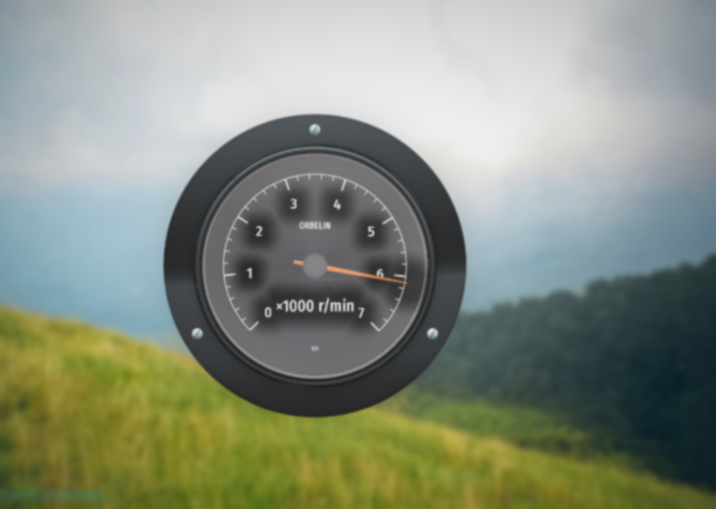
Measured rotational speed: 6100 rpm
